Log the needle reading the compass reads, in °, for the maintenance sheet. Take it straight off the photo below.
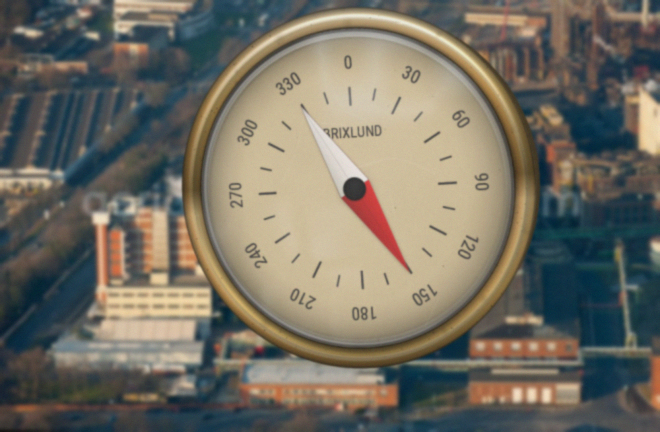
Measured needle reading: 150 °
